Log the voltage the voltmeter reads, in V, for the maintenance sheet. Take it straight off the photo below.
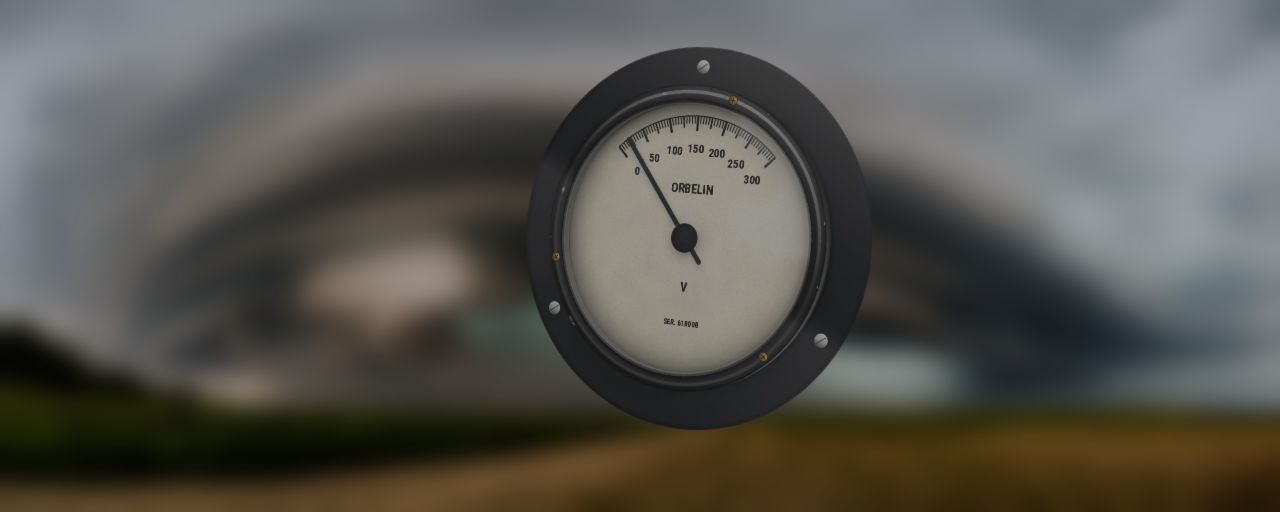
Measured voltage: 25 V
